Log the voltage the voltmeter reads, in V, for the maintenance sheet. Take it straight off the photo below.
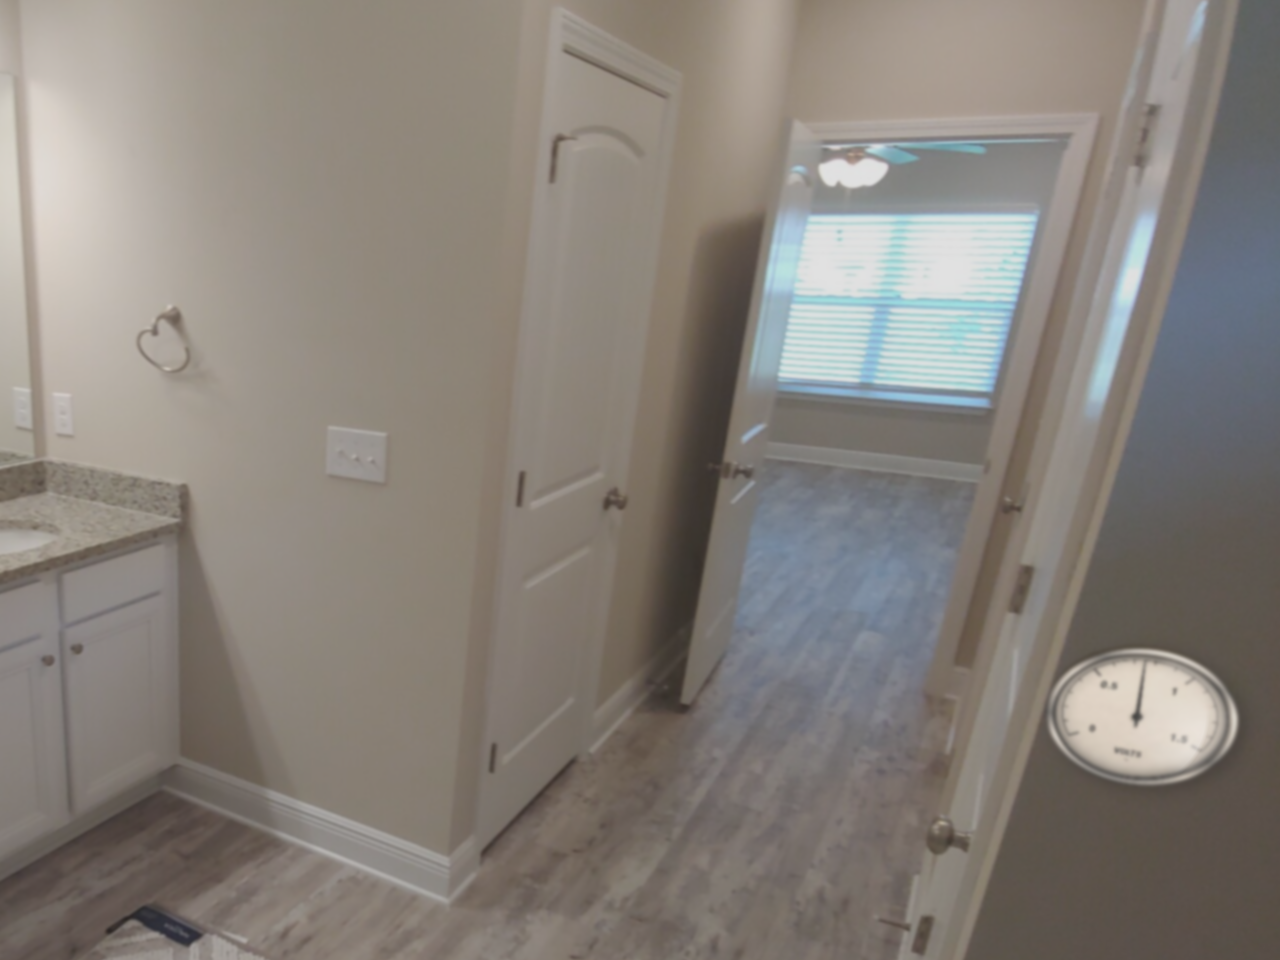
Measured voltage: 0.75 V
